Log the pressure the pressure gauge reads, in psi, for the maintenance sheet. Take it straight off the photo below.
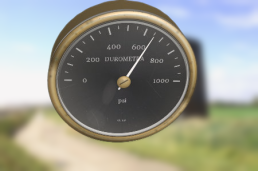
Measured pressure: 650 psi
